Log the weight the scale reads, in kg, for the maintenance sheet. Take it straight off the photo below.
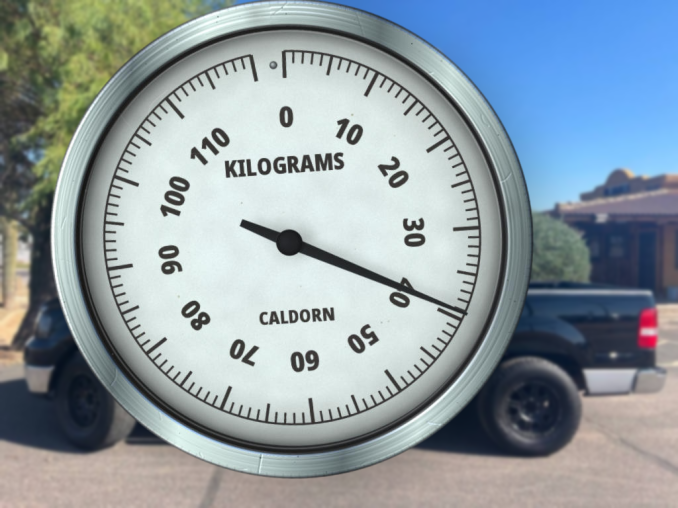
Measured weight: 39 kg
